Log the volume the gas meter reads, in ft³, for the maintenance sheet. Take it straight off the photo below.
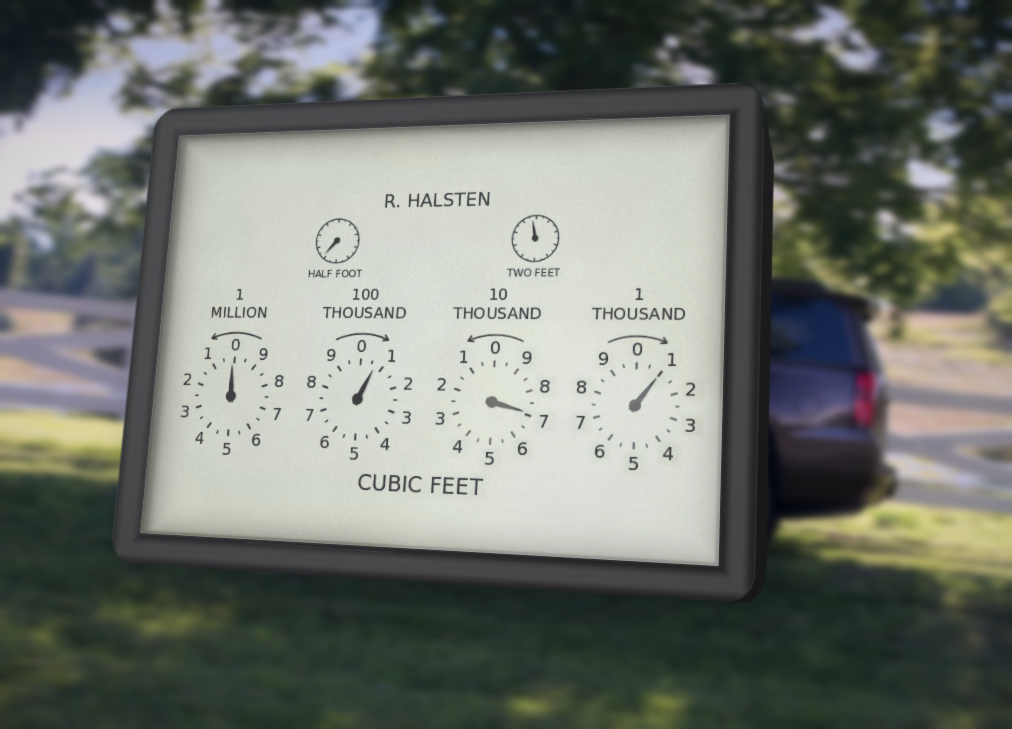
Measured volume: 7100 ft³
